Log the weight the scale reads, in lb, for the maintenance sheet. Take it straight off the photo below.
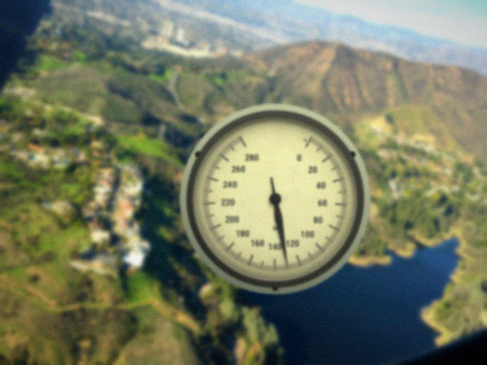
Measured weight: 130 lb
